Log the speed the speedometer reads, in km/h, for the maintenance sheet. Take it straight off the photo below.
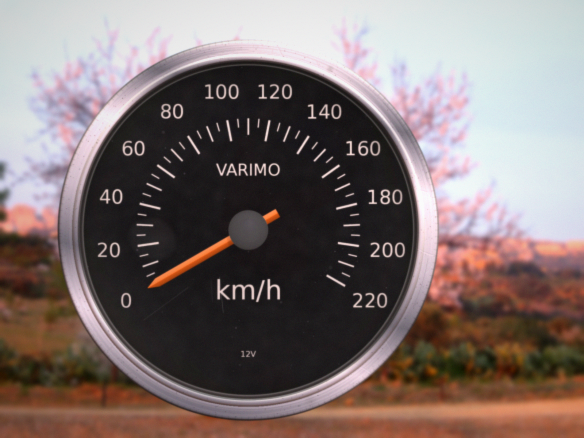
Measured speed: 0 km/h
